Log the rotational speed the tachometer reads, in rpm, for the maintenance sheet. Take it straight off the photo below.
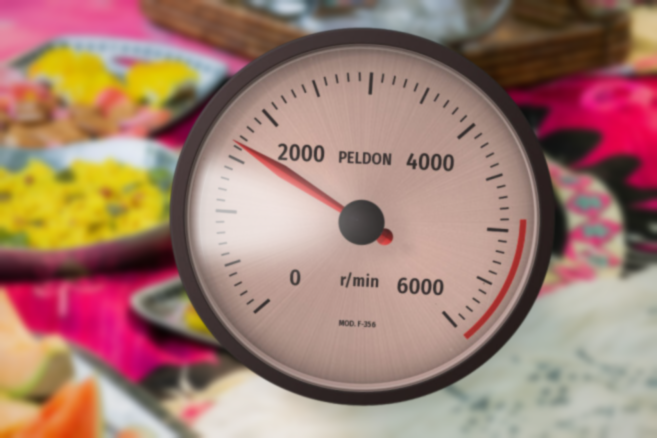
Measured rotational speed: 1650 rpm
